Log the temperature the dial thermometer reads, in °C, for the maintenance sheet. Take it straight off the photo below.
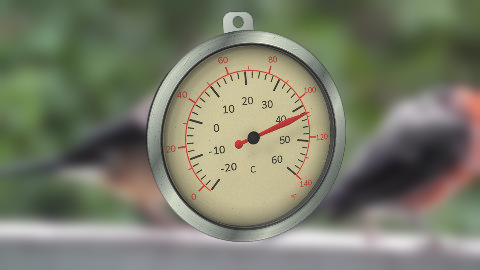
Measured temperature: 42 °C
